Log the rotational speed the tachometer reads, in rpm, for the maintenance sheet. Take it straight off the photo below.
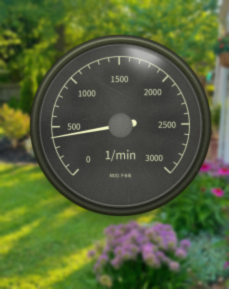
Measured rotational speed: 400 rpm
